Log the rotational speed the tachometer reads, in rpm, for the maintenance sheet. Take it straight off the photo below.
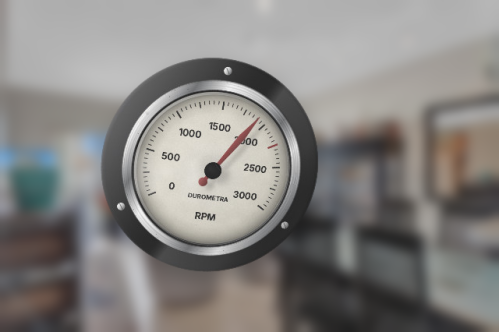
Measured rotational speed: 1900 rpm
